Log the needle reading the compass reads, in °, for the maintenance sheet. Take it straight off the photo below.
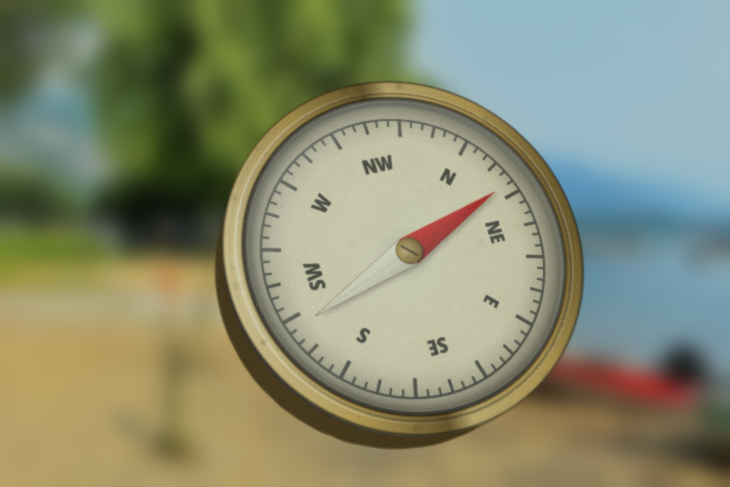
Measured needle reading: 25 °
